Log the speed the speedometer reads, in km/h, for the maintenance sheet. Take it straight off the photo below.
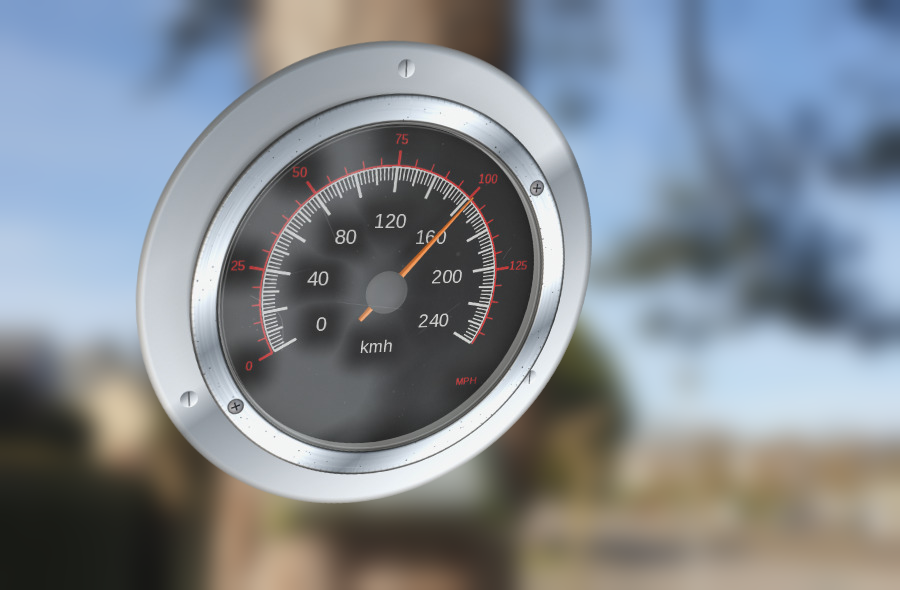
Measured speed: 160 km/h
